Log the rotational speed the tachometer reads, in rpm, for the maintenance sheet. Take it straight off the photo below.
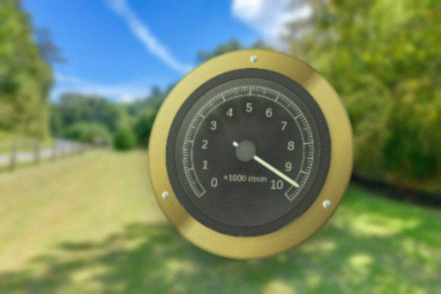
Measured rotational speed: 9500 rpm
